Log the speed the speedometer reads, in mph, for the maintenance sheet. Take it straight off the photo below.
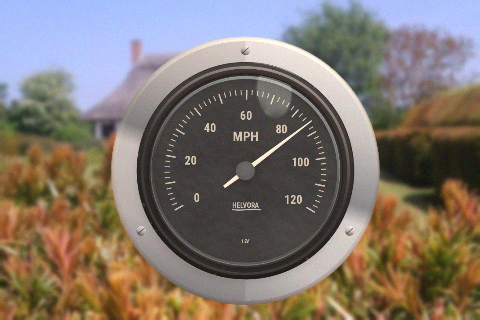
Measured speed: 86 mph
